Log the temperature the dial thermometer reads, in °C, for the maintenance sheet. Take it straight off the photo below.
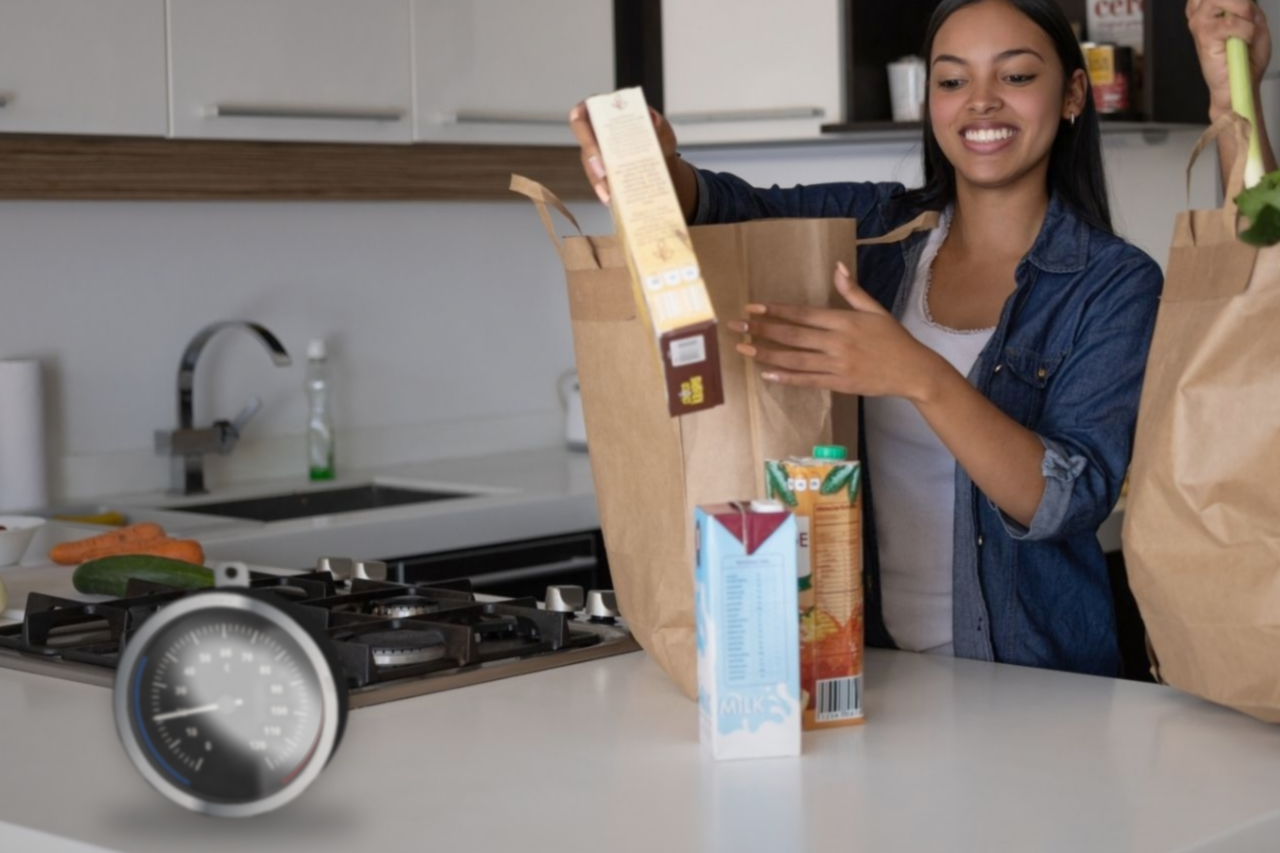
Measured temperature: 20 °C
